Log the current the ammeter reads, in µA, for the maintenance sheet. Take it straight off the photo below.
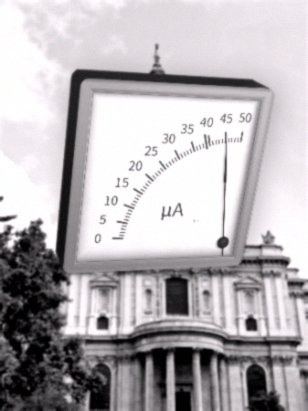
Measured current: 45 µA
